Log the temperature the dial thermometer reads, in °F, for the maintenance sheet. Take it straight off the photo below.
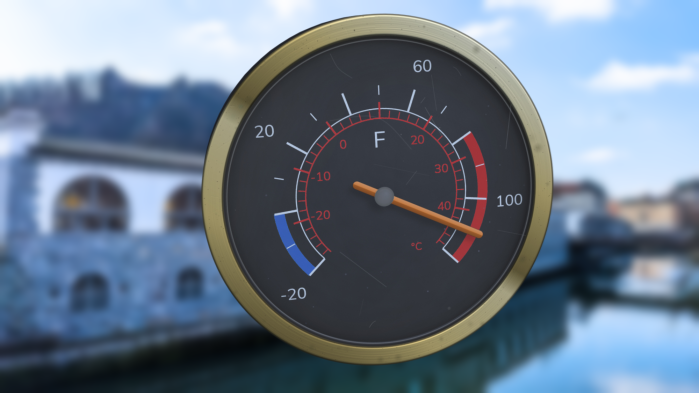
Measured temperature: 110 °F
